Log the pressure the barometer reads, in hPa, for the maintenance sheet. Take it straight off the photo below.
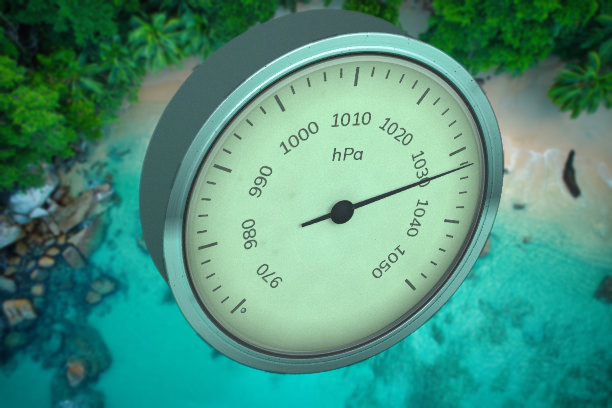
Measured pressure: 1032 hPa
